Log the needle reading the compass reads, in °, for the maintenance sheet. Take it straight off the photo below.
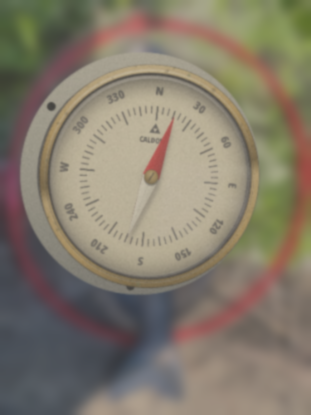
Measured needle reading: 15 °
